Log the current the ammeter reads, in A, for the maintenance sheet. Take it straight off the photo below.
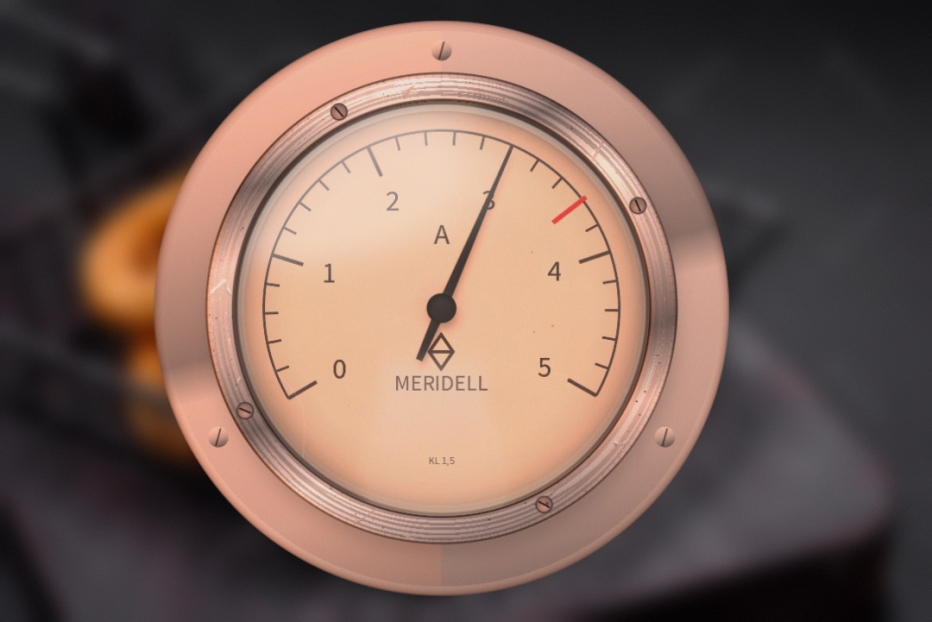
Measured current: 3 A
